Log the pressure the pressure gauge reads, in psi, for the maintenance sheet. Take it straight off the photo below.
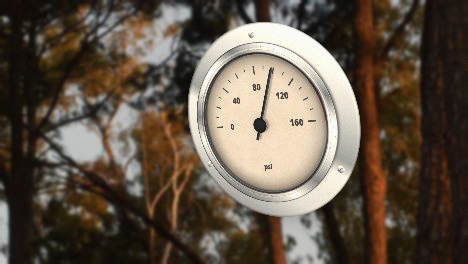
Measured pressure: 100 psi
